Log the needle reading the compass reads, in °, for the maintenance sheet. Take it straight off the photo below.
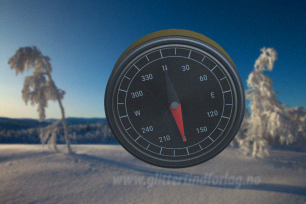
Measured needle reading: 180 °
